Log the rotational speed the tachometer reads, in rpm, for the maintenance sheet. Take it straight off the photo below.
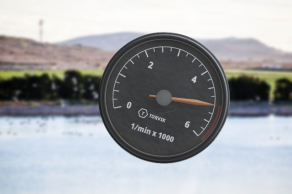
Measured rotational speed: 5000 rpm
